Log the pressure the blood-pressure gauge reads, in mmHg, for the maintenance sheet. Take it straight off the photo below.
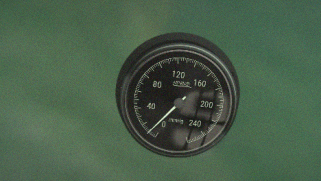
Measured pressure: 10 mmHg
